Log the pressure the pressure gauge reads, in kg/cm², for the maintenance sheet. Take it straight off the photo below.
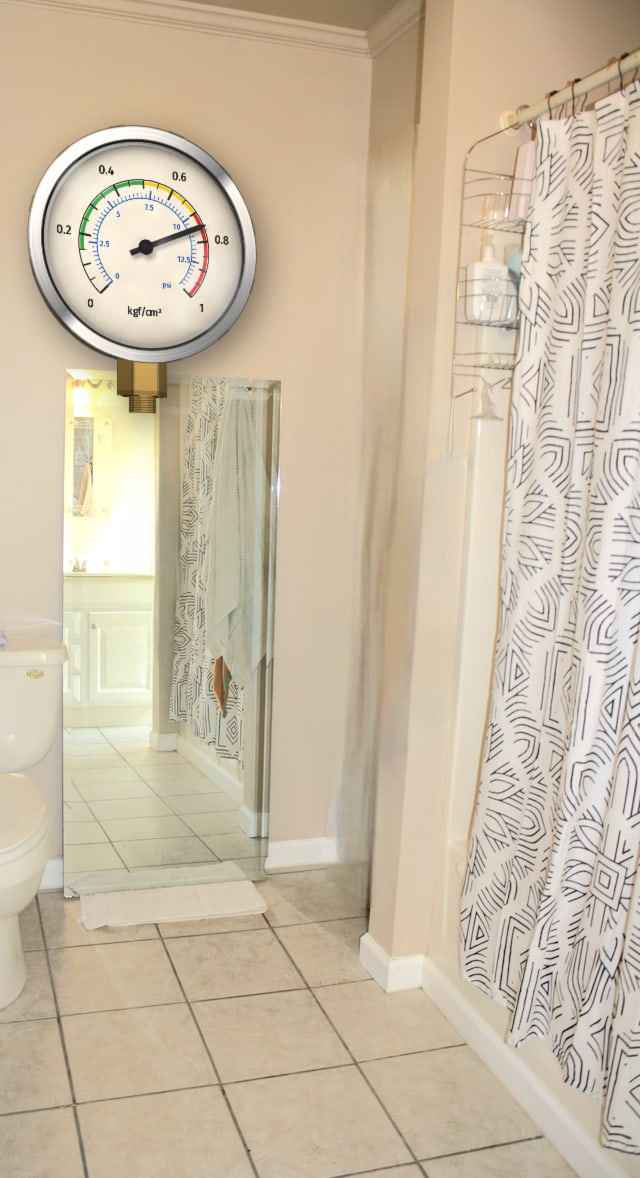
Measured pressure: 0.75 kg/cm²
